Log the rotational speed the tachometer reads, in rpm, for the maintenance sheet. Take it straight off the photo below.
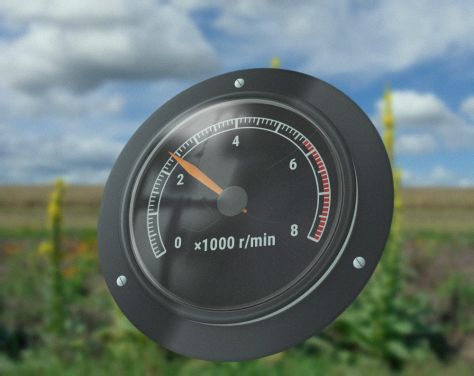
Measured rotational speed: 2400 rpm
